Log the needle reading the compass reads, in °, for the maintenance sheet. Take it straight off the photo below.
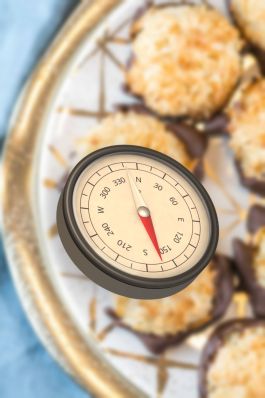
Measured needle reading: 165 °
